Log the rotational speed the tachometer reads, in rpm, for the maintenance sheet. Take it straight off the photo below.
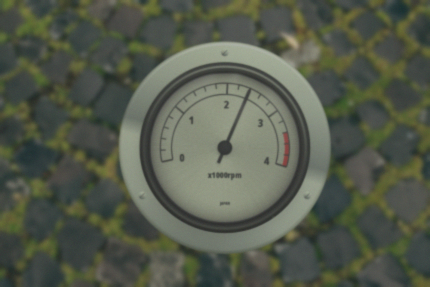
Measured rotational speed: 2400 rpm
